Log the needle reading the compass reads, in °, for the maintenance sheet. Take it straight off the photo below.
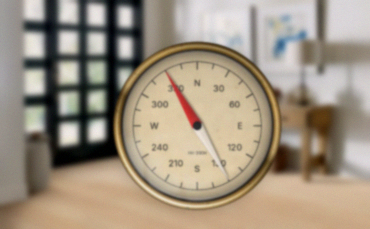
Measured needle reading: 330 °
